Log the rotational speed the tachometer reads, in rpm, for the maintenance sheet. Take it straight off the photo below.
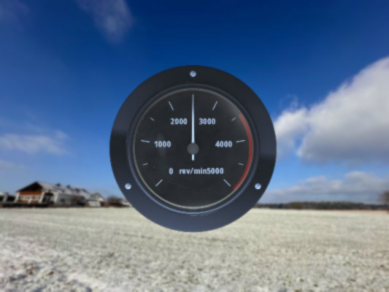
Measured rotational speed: 2500 rpm
